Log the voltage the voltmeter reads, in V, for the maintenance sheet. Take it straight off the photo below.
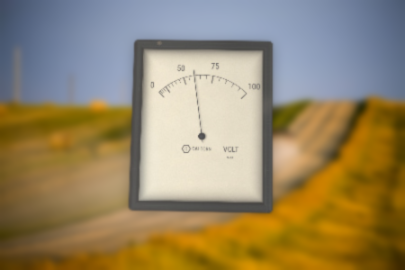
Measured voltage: 60 V
